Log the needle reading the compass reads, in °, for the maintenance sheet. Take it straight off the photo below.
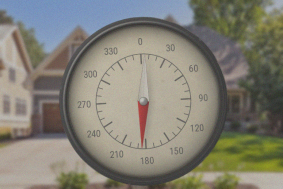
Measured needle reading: 185 °
